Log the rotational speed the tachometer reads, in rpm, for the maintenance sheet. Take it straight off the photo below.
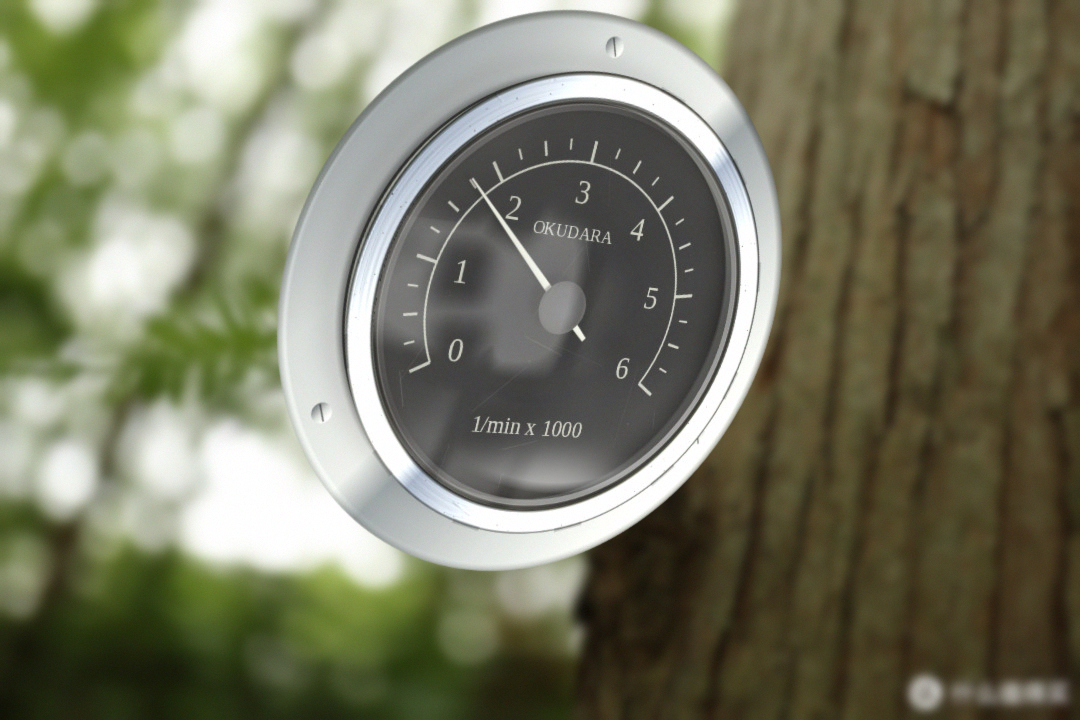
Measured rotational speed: 1750 rpm
